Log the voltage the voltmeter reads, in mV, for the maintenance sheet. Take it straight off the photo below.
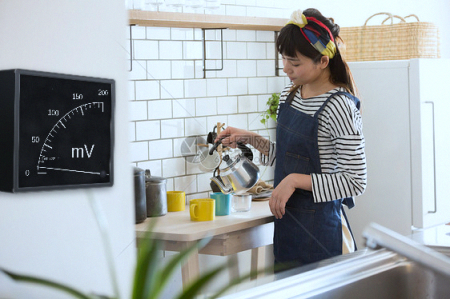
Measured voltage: 10 mV
